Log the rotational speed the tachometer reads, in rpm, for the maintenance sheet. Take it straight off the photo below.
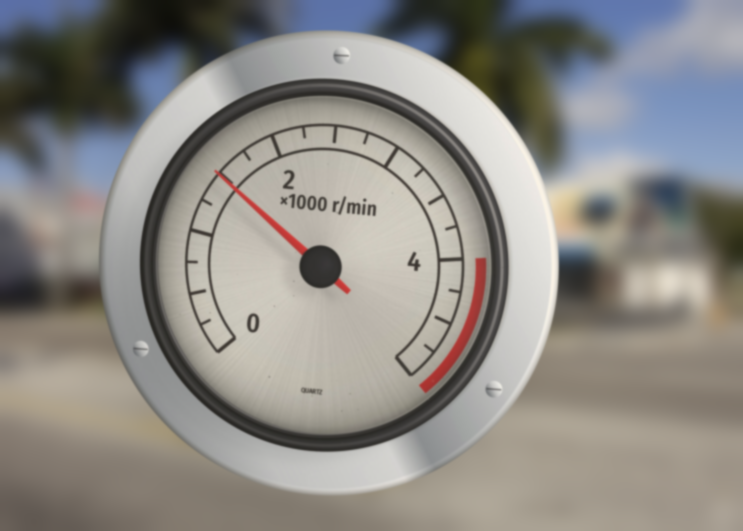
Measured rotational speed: 1500 rpm
